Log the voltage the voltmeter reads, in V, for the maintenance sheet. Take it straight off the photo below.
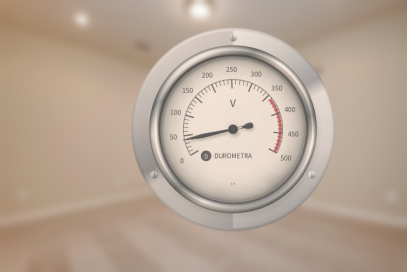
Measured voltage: 40 V
